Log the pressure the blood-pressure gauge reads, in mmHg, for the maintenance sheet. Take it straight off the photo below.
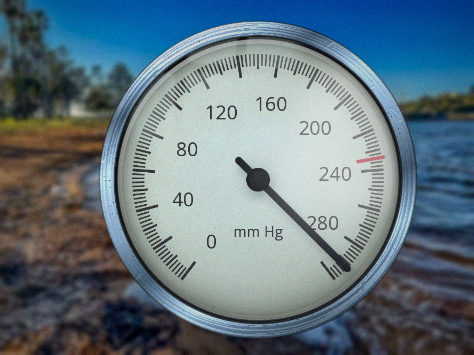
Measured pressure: 292 mmHg
